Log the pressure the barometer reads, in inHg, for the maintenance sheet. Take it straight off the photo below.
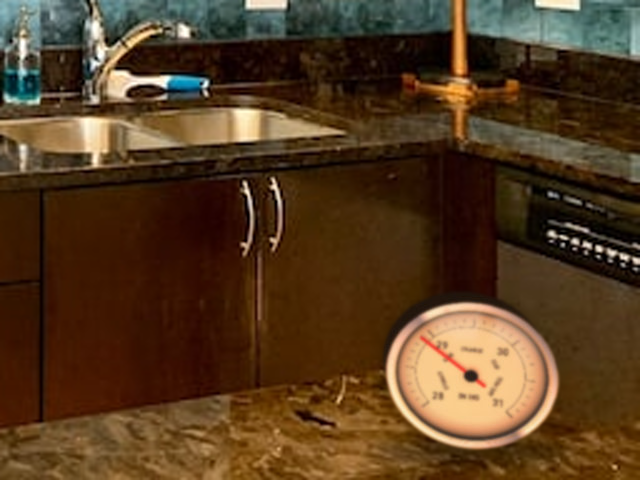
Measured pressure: 28.9 inHg
